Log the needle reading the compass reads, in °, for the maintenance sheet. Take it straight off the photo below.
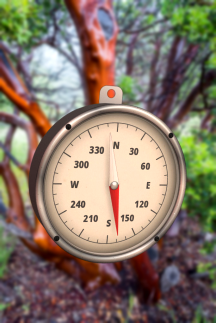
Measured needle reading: 170 °
